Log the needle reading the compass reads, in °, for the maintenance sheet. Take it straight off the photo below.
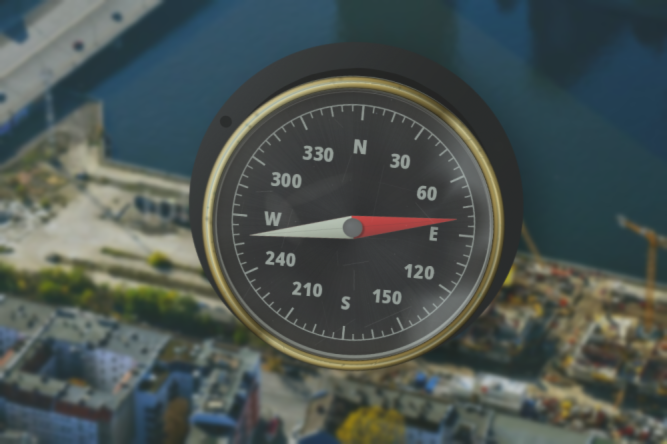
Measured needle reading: 80 °
